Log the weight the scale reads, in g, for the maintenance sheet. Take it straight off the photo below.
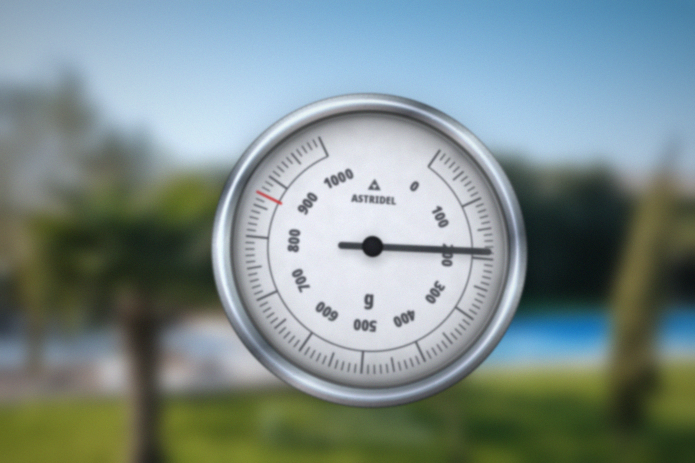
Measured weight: 190 g
